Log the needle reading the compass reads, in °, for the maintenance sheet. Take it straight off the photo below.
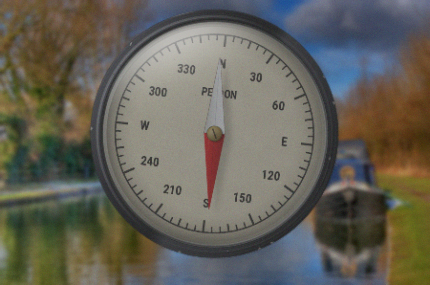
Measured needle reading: 177.5 °
